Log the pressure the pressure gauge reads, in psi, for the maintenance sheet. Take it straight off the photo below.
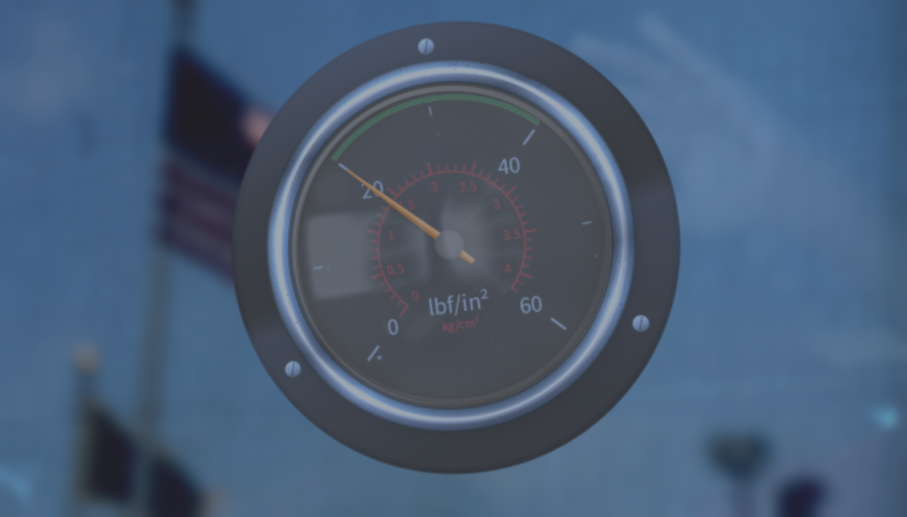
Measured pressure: 20 psi
